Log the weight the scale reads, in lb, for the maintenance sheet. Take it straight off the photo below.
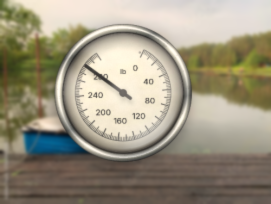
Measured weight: 280 lb
